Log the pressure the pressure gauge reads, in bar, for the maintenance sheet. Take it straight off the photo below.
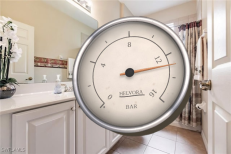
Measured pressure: 13 bar
